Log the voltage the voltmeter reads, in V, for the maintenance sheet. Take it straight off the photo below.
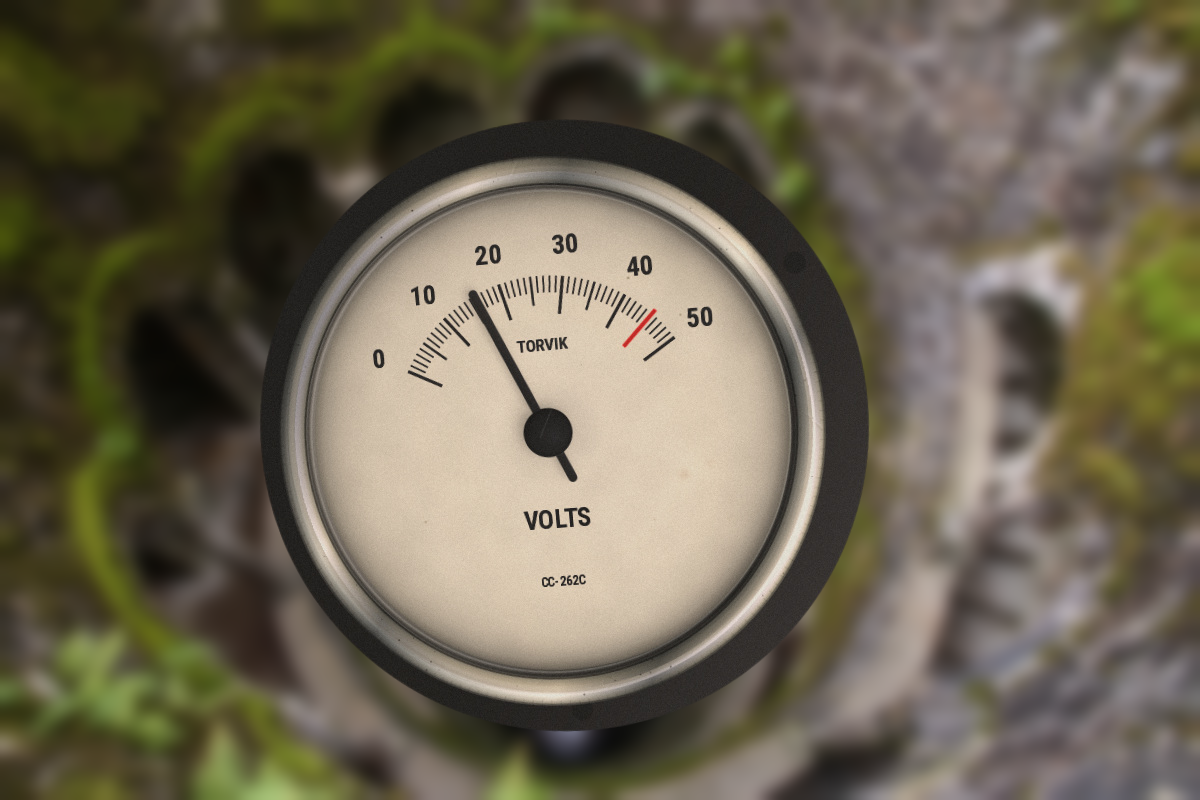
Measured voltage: 16 V
